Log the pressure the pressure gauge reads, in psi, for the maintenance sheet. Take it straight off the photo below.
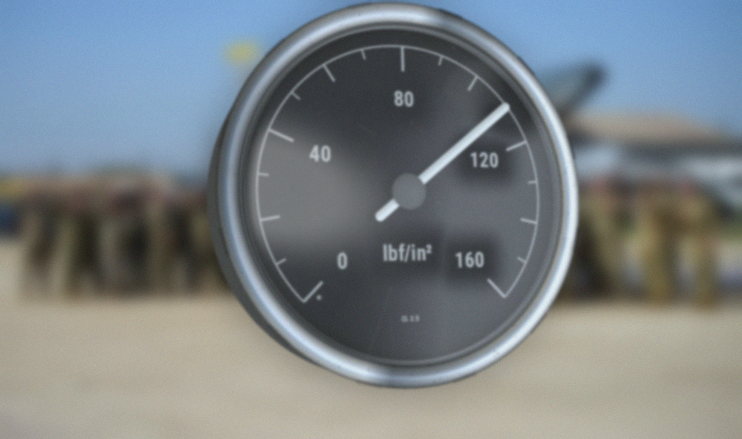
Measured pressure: 110 psi
